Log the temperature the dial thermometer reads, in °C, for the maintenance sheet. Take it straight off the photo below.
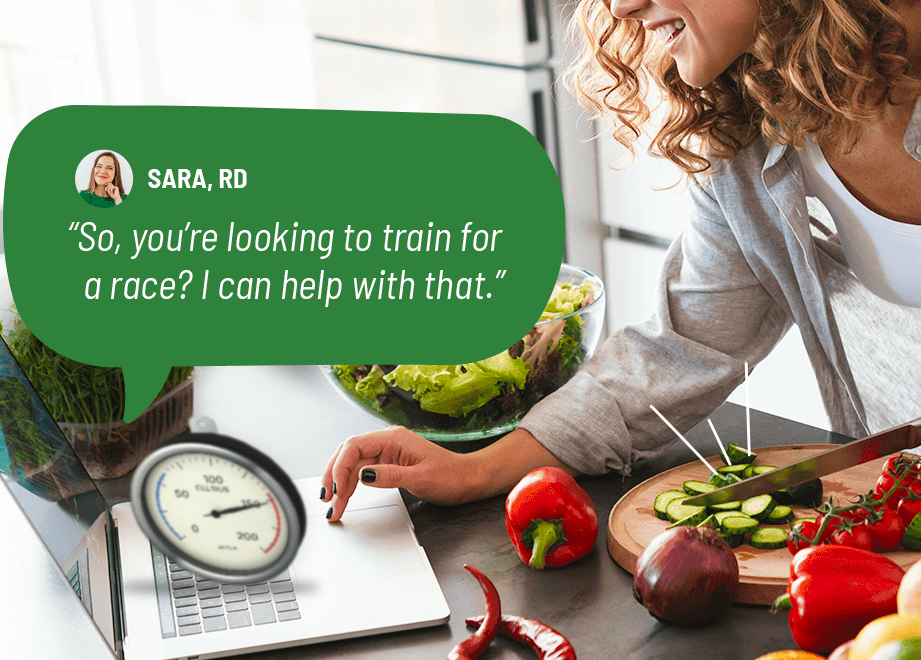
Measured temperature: 150 °C
